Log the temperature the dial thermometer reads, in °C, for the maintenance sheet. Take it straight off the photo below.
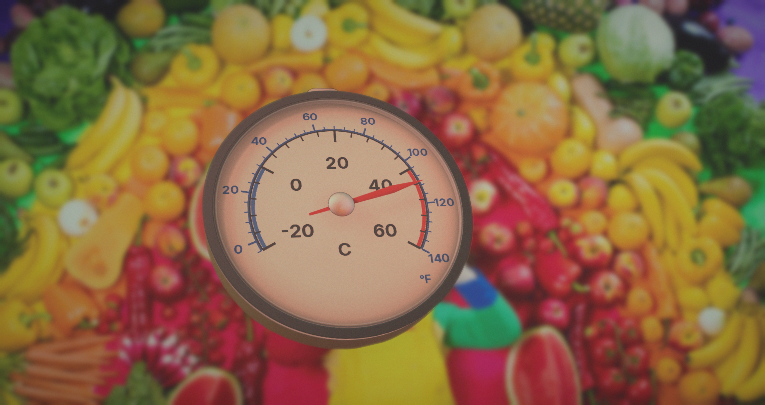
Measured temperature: 44 °C
